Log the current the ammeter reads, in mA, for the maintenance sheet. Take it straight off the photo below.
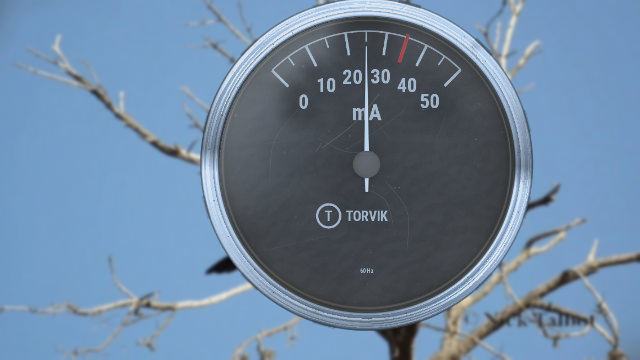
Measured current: 25 mA
